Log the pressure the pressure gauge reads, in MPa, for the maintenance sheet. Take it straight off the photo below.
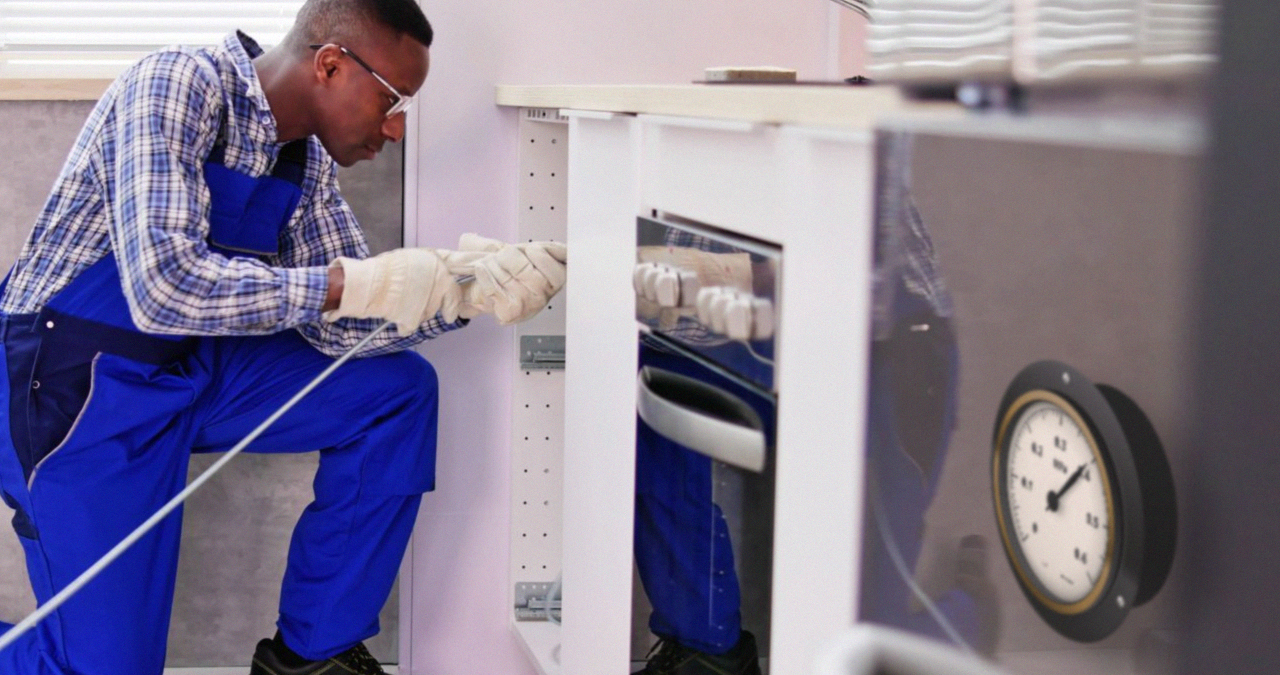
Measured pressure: 0.4 MPa
